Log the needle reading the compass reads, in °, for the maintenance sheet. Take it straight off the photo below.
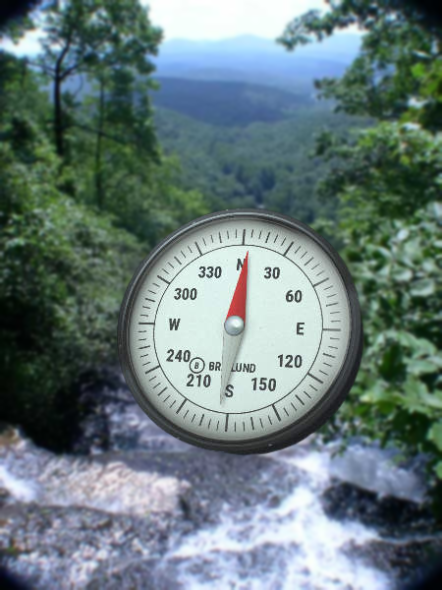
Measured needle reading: 5 °
